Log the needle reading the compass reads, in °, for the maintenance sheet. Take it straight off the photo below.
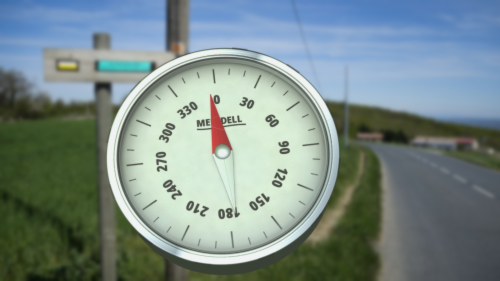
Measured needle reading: 355 °
